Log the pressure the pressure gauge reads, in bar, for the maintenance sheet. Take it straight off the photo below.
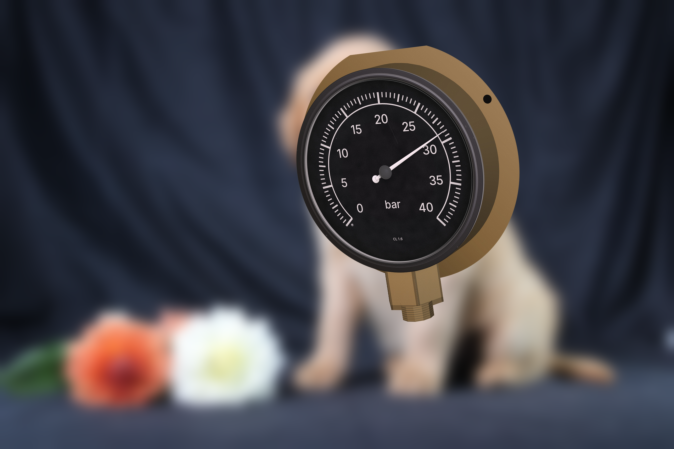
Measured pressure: 29 bar
